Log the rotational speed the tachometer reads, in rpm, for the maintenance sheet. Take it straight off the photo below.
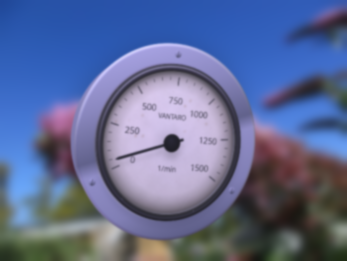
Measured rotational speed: 50 rpm
